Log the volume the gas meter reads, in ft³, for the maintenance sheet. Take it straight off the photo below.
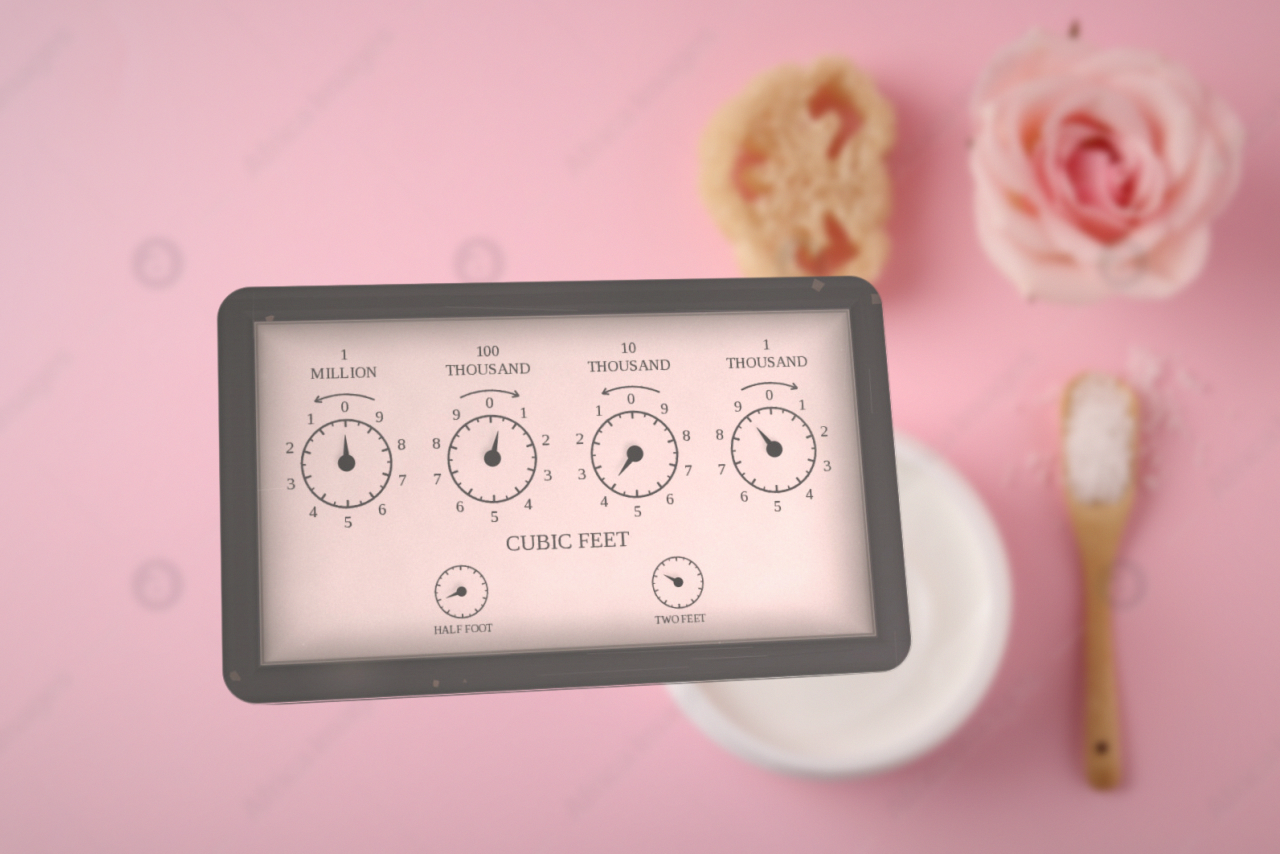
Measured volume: 3900 ft³
